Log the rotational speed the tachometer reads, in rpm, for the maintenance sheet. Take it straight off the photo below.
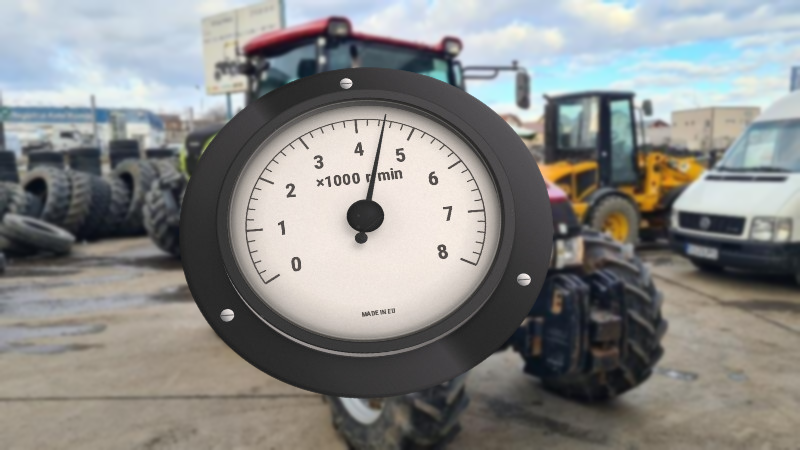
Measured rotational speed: 4500 rpm
